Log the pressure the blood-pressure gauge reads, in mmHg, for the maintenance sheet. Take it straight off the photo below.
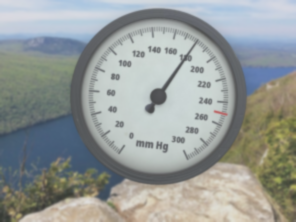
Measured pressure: 180 mmHg
